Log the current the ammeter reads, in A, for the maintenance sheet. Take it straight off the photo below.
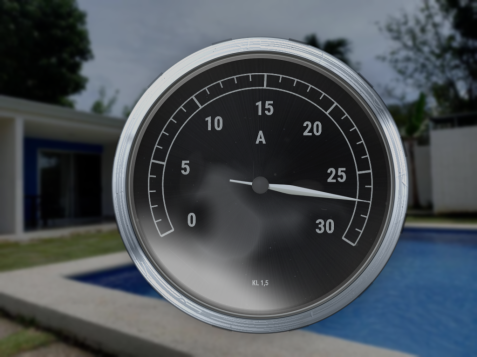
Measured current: 27 A
